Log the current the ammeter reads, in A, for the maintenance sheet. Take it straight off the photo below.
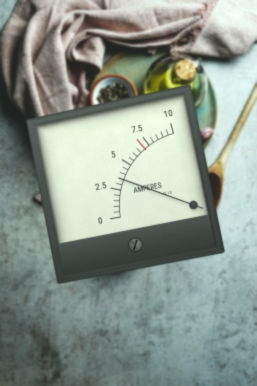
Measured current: 3.5 A
